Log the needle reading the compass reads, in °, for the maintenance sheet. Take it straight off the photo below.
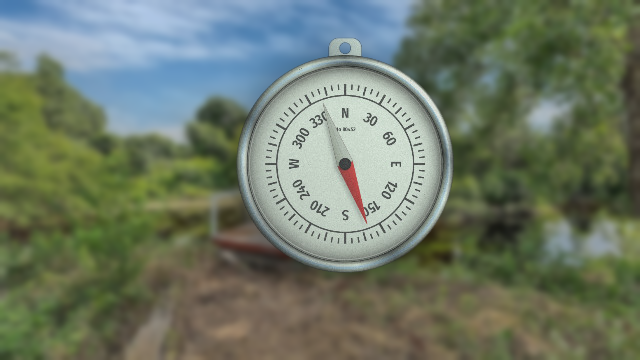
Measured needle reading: 160 °
